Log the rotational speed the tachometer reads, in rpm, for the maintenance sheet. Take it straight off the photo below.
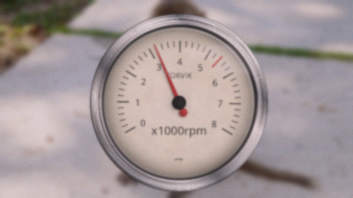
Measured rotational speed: 3200 rpm
